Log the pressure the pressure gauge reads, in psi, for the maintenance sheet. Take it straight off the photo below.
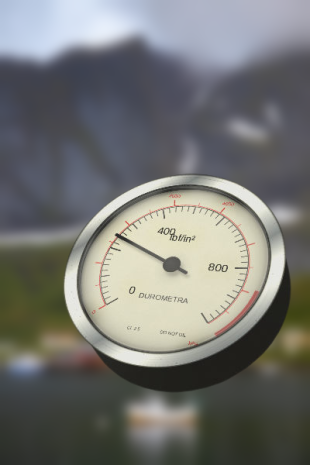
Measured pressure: 240 psi
